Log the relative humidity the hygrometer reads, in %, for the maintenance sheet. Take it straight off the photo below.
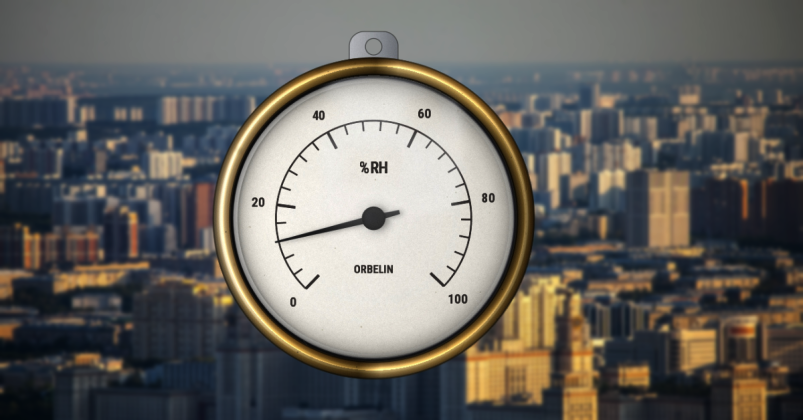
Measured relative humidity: 12 %
